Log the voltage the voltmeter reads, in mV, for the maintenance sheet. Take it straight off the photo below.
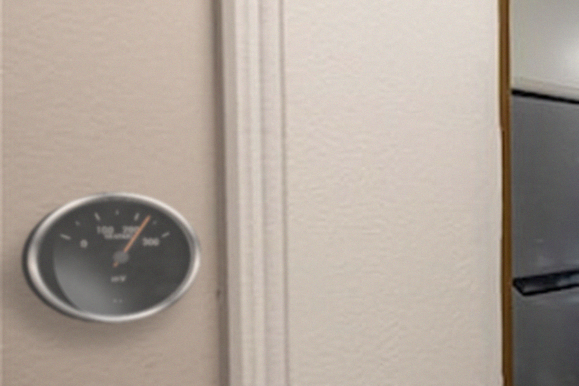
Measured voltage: 225 mV
